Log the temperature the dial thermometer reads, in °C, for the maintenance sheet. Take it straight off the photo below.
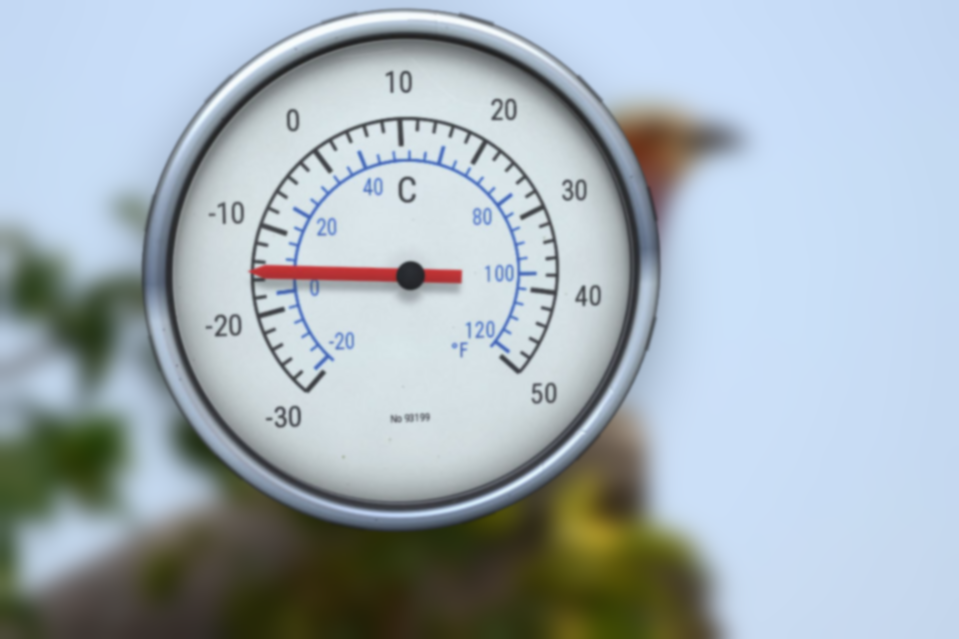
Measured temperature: -15 °C
